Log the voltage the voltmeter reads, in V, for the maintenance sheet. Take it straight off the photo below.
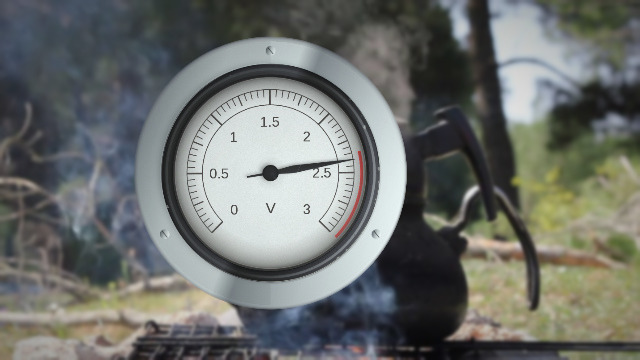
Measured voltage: 2.4 V
